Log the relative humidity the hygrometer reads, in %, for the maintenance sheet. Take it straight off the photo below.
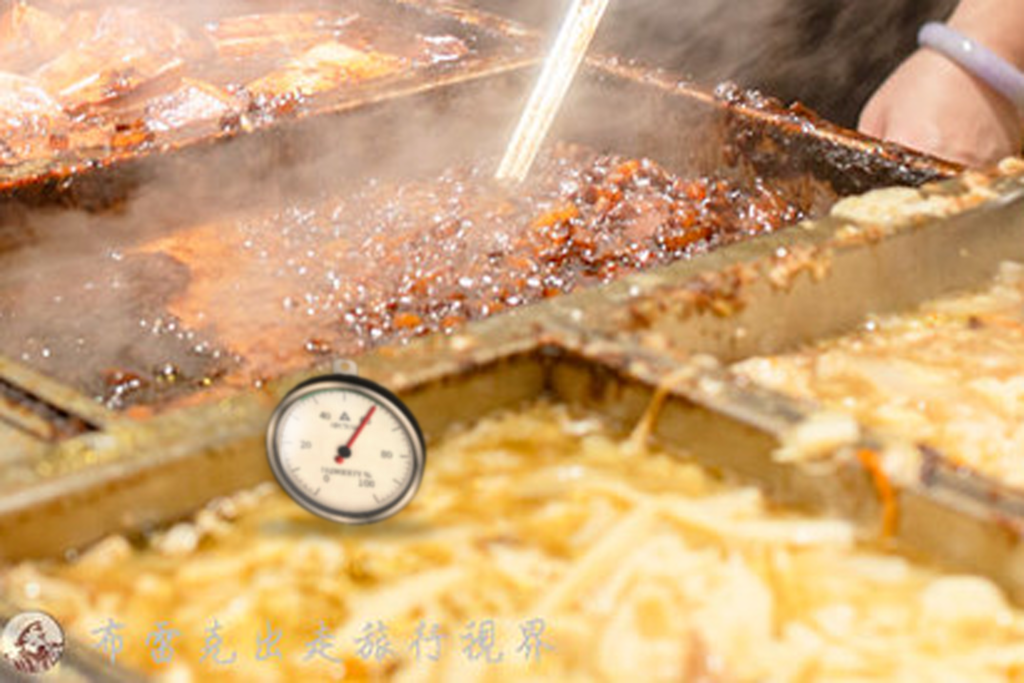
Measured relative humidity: 60 %
